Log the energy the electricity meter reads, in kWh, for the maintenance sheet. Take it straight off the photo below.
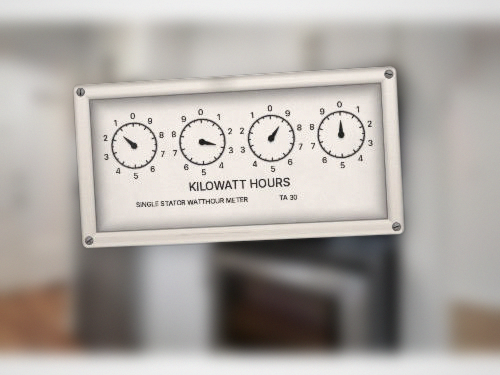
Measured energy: 1290 kWh
